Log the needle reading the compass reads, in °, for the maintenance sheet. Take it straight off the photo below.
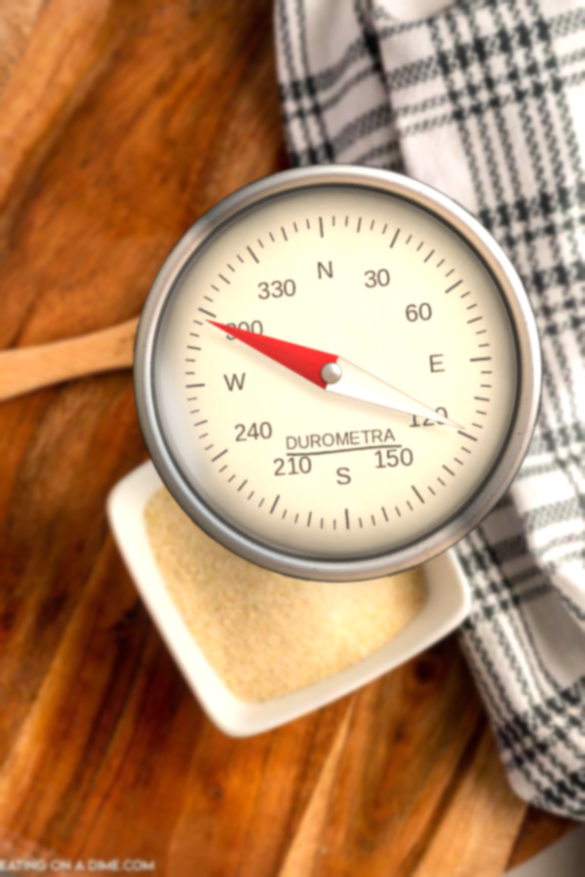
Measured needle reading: 297.5 °
